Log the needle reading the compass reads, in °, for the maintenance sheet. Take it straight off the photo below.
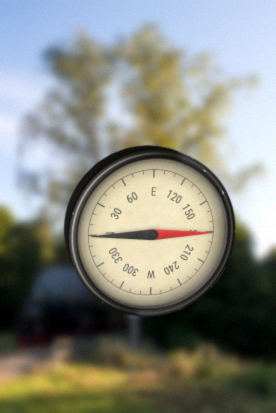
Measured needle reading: 180 °
